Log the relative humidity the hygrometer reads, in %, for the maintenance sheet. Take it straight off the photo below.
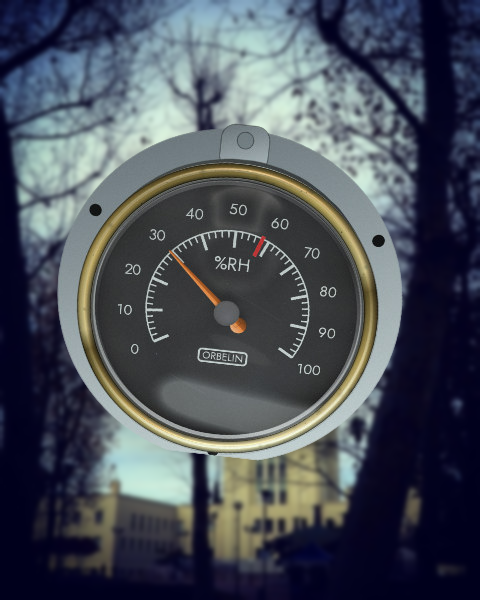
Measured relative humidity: 30 %
